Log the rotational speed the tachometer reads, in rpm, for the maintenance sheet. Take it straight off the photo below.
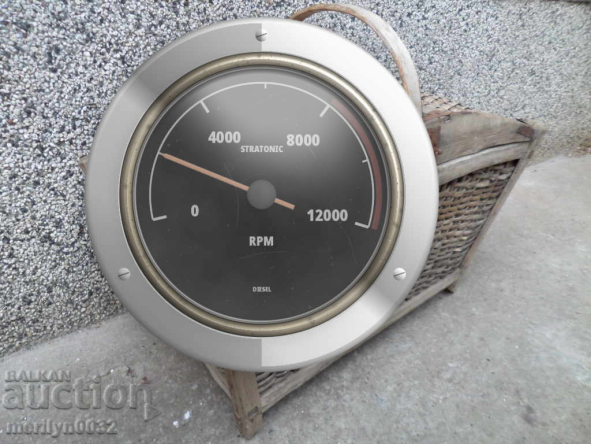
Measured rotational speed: 2000 rpm
